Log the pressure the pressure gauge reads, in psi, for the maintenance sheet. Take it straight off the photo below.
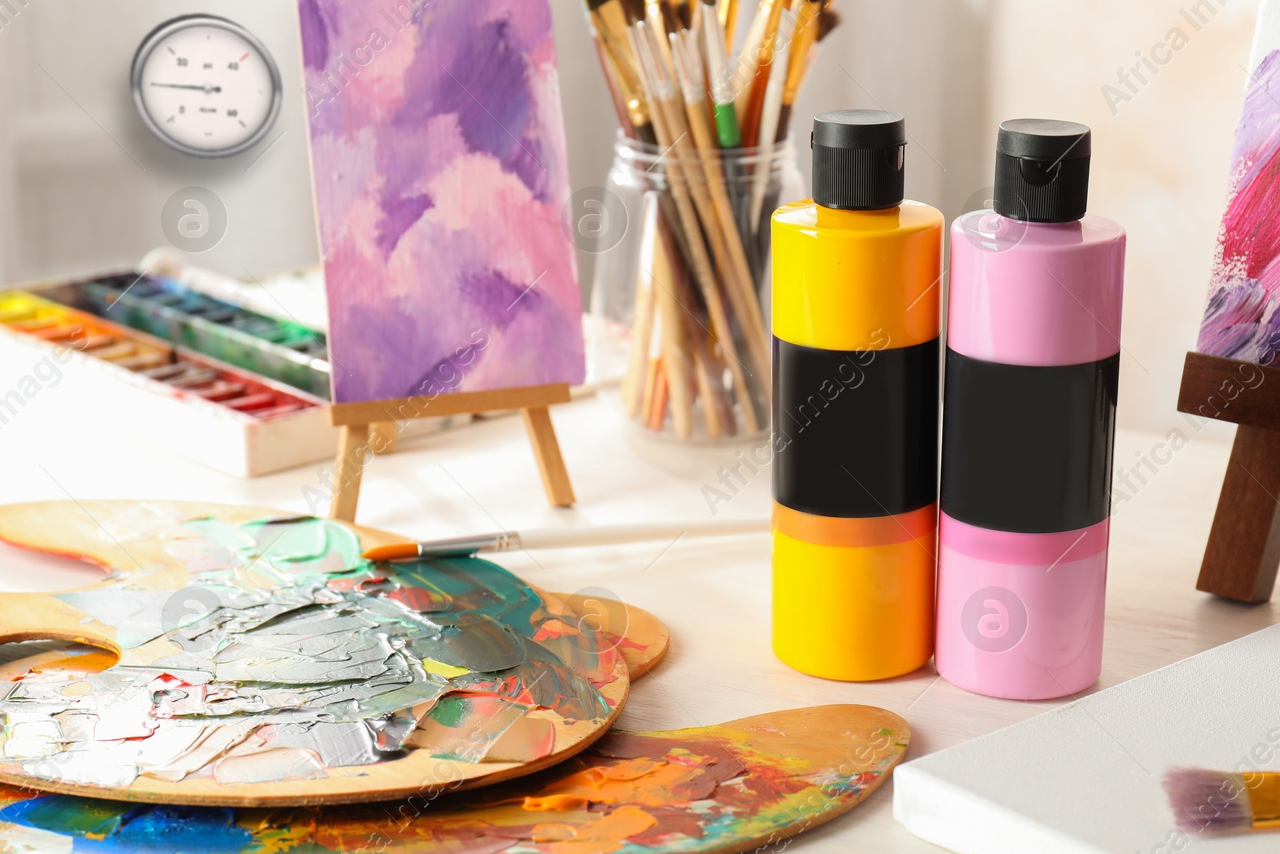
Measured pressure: 10 psi
